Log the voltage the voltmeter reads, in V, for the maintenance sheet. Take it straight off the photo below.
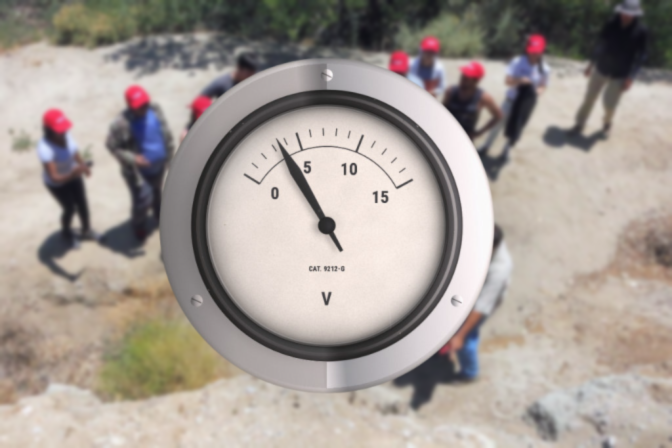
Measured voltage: 3.5 V
